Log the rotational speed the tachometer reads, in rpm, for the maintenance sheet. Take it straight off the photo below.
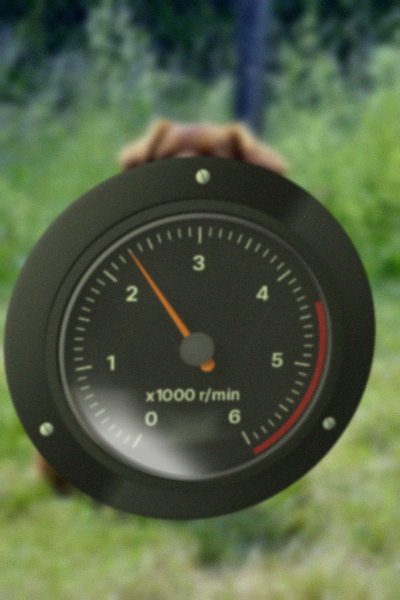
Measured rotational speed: 2300 rpm
